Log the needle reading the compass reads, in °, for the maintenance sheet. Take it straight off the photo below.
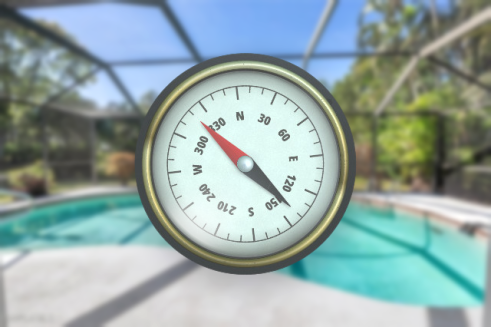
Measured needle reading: 320 °
